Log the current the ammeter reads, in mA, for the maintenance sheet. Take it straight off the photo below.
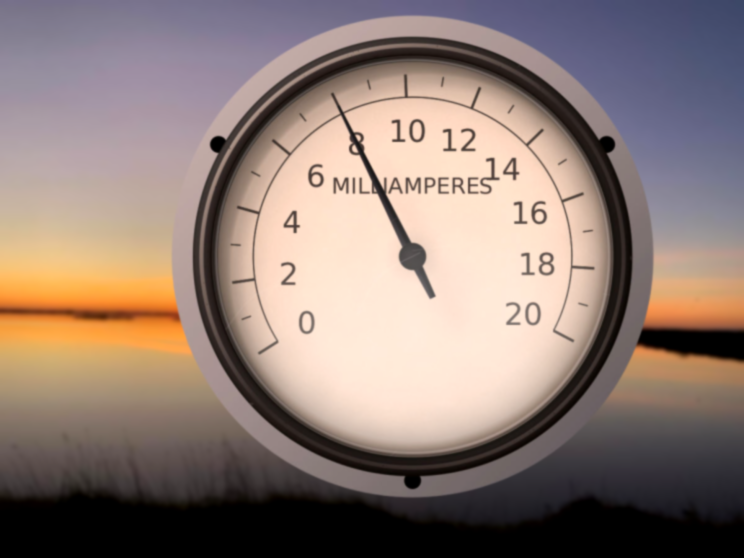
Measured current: 8 mA
